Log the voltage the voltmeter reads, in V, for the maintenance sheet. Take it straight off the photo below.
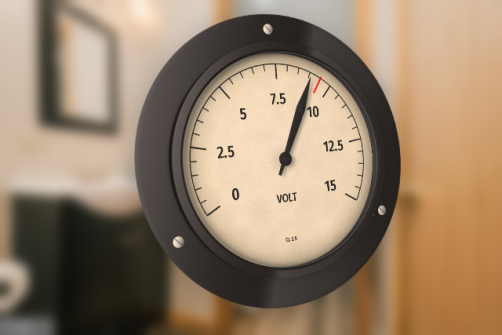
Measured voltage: 9 V
